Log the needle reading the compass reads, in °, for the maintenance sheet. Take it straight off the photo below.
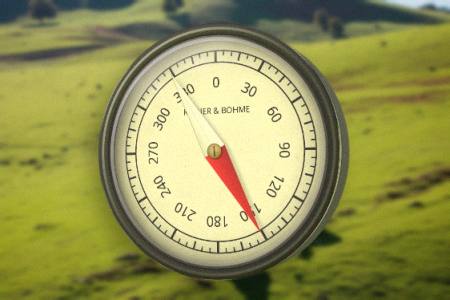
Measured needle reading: 150 °
